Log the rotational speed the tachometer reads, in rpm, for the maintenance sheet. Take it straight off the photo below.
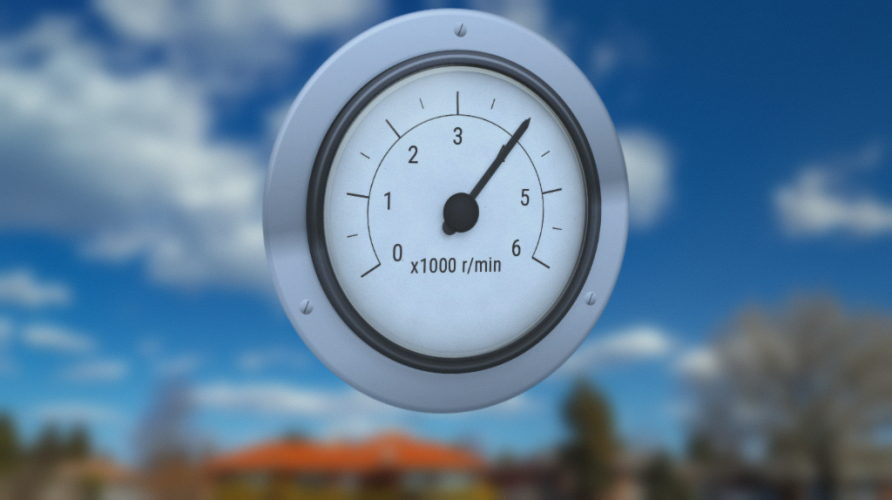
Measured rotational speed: 4000 rpm
